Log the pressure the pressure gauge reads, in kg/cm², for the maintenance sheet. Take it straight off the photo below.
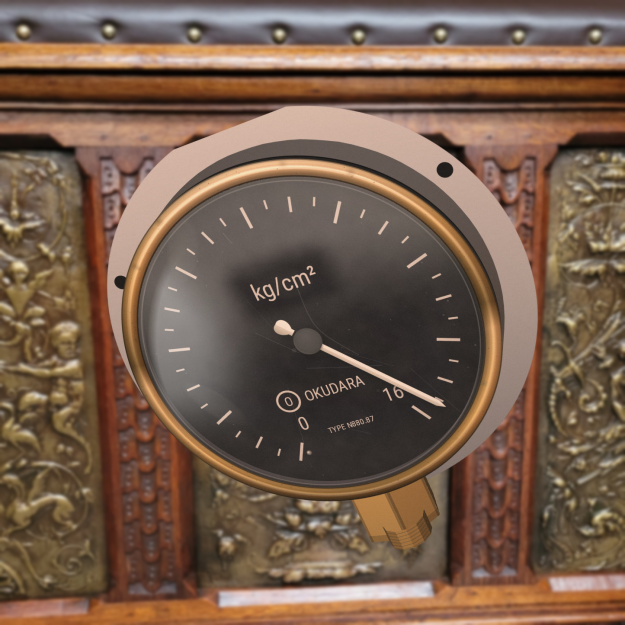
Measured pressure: 15.5 kg/cm²
